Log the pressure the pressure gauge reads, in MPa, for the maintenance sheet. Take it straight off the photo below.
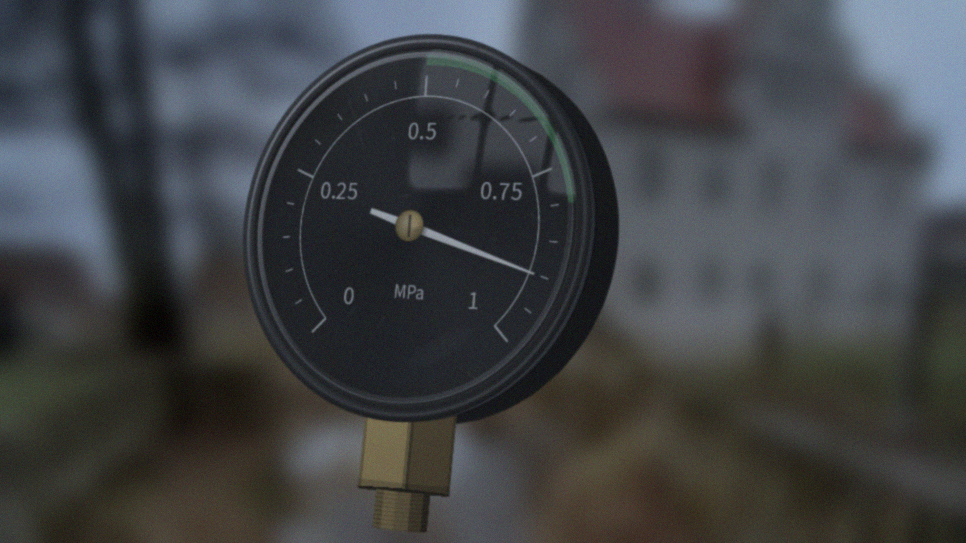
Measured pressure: 0.9 MPa
